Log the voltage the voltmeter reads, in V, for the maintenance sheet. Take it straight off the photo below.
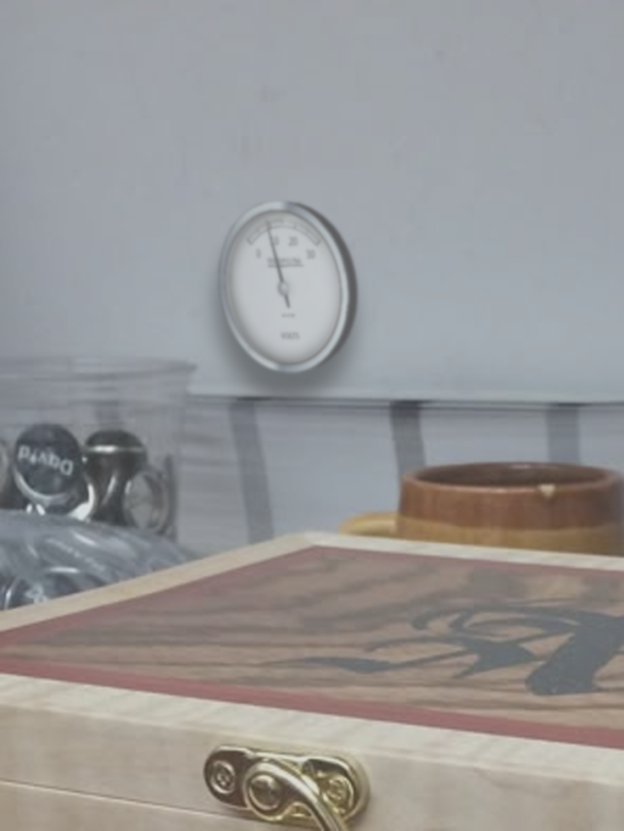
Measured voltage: 10 V
